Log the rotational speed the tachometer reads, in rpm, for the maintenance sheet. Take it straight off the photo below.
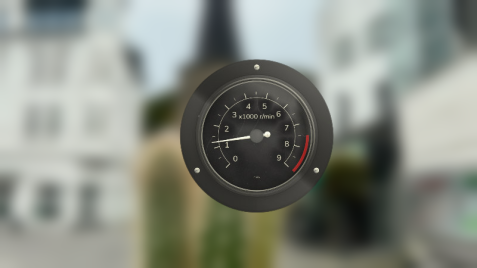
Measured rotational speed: 1250 rpm
